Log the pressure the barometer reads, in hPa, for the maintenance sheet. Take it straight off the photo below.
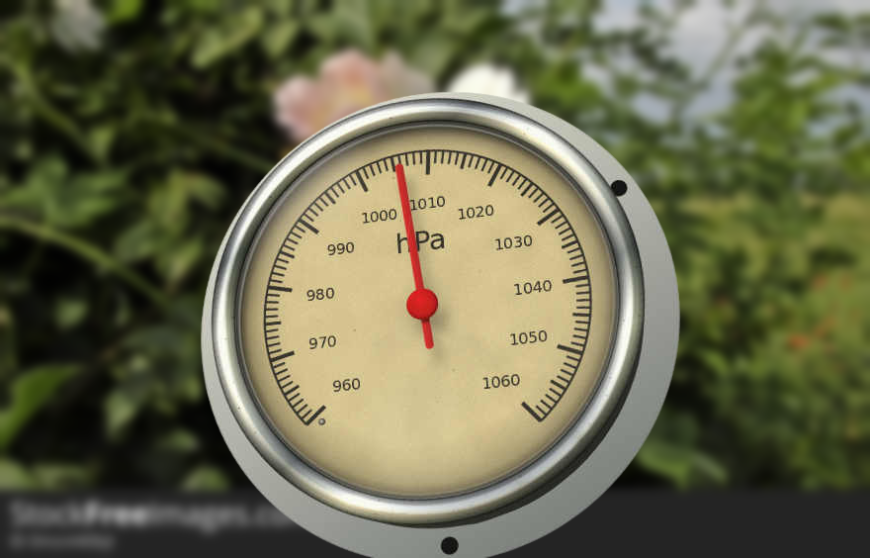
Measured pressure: 1006 hPa
